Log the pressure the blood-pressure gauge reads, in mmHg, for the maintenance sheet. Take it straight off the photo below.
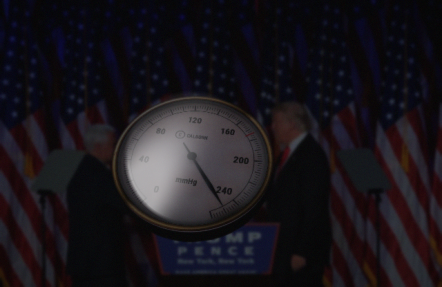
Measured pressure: 250 mmHg
